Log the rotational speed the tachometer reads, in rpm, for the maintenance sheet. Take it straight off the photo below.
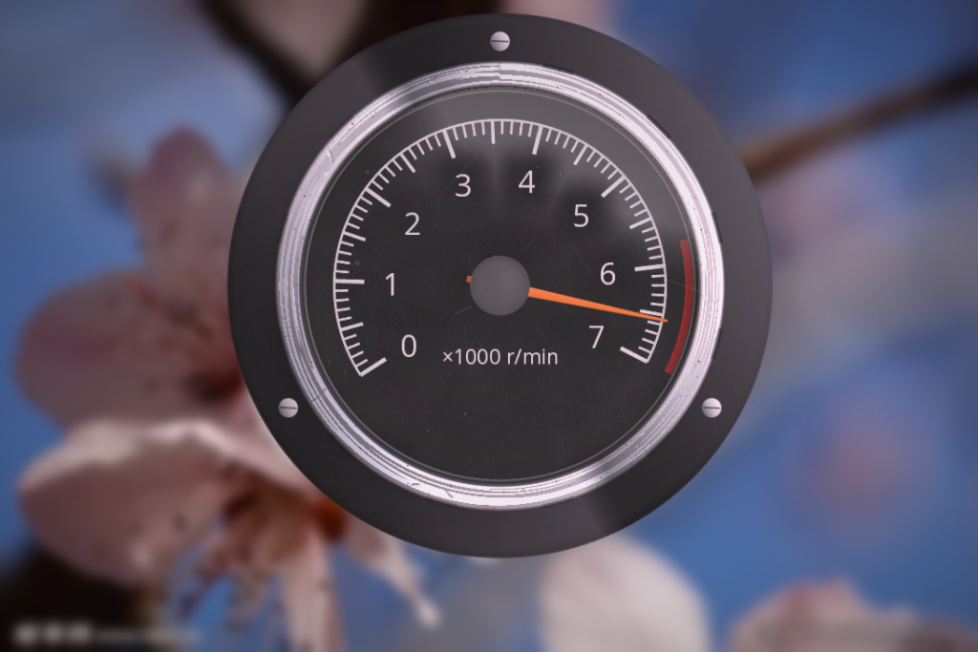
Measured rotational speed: 6550 rpm
